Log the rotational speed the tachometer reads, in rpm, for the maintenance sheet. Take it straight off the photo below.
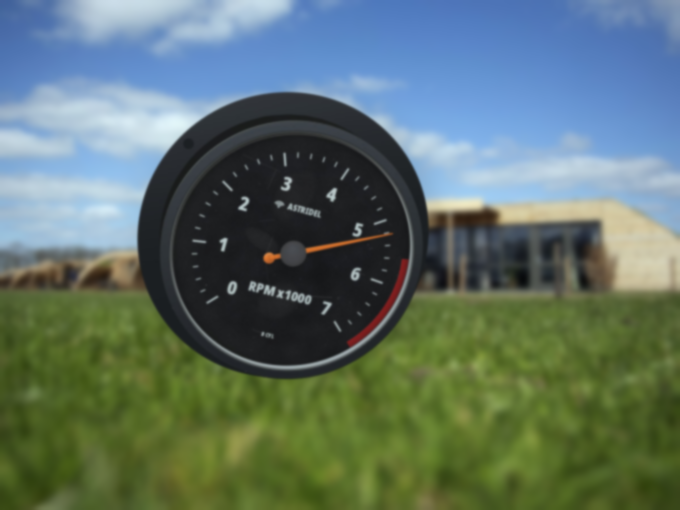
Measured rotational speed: 5200 rpm
